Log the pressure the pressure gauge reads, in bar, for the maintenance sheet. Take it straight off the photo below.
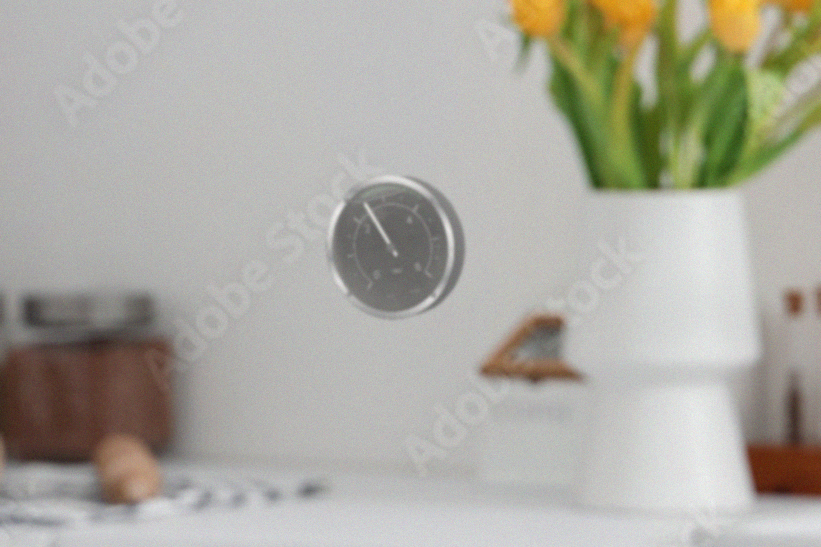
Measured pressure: 2.5 bar
